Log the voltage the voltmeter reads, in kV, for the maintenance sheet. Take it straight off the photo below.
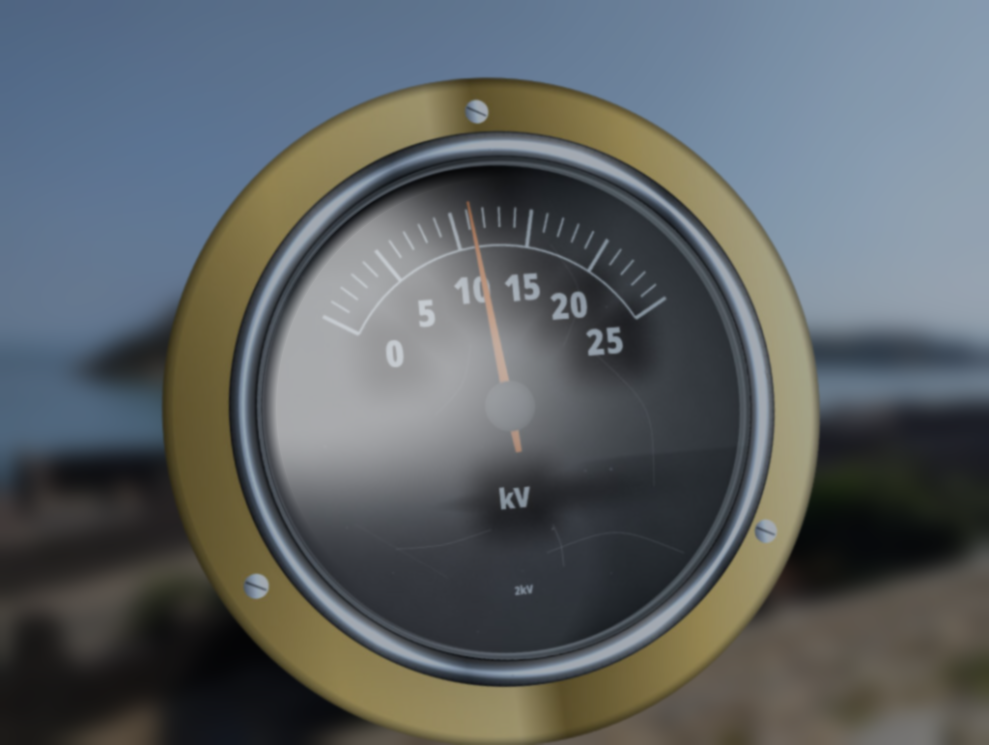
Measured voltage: 11 kV
